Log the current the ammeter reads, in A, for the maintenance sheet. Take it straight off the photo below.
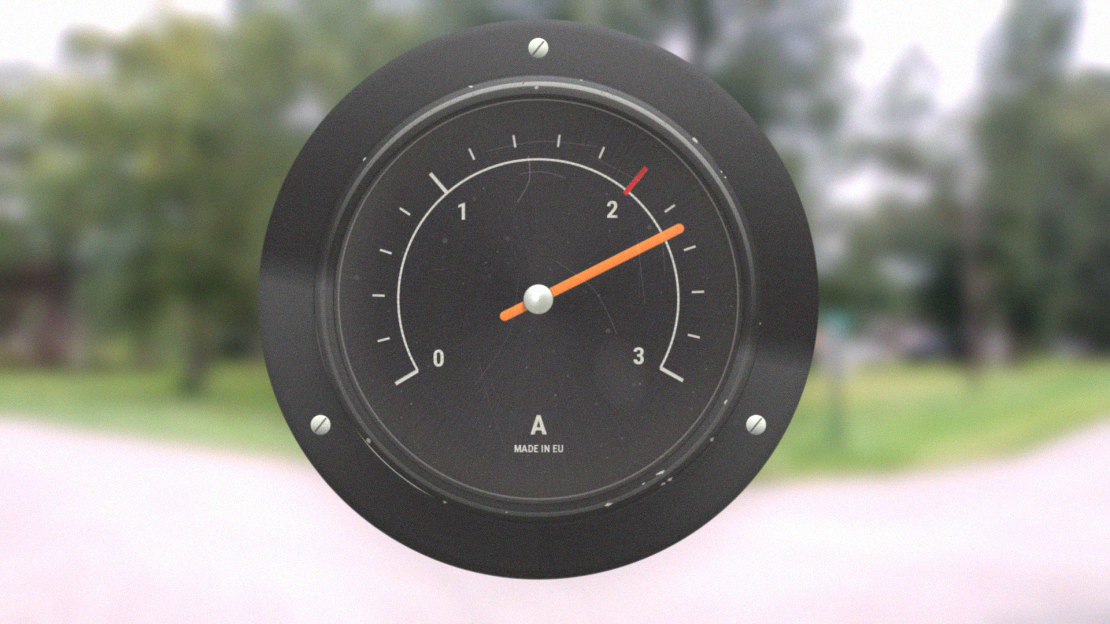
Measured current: 2.3 A
